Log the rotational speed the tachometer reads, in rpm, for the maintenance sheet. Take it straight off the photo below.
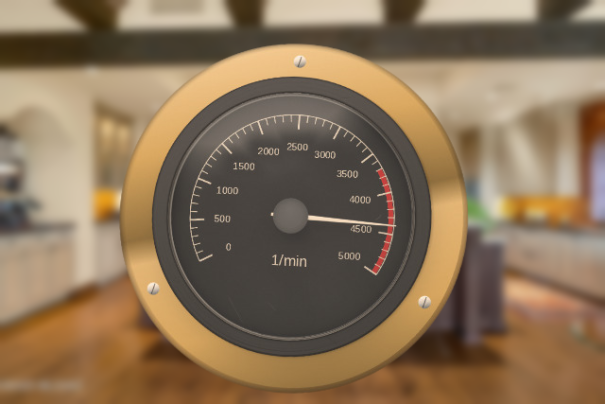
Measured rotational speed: 4400 rpm
